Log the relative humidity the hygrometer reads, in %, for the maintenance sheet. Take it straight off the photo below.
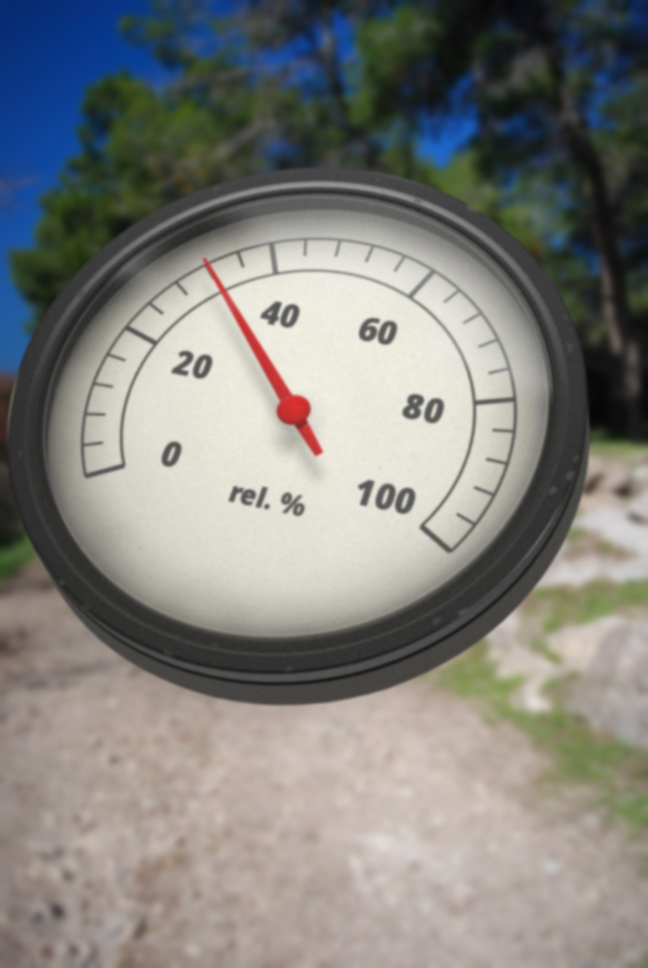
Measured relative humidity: 32 %
